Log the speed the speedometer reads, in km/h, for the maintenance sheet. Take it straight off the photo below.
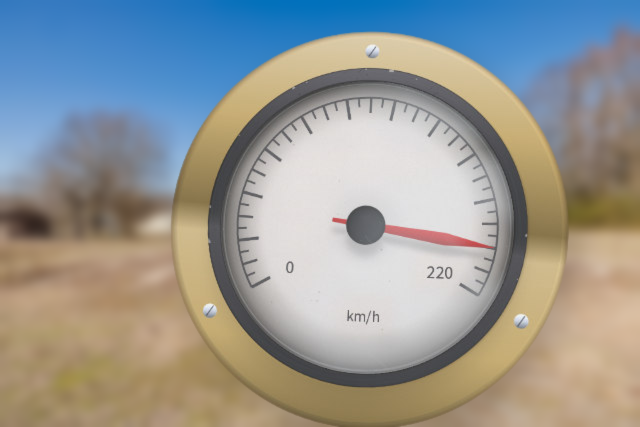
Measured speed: 200 km/h
